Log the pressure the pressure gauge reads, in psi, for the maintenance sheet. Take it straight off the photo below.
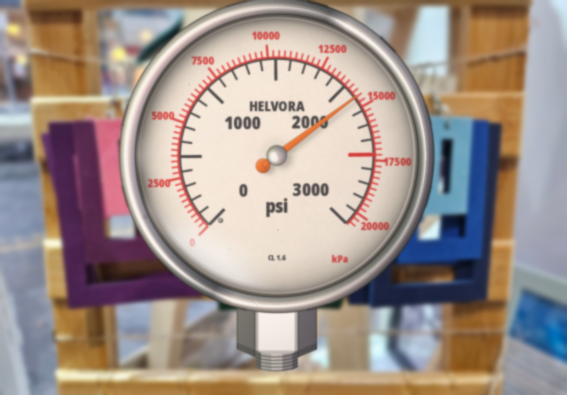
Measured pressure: 2100 psi
